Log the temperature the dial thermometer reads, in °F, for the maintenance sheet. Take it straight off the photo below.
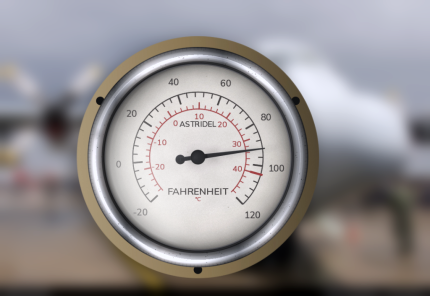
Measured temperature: 92 °F
